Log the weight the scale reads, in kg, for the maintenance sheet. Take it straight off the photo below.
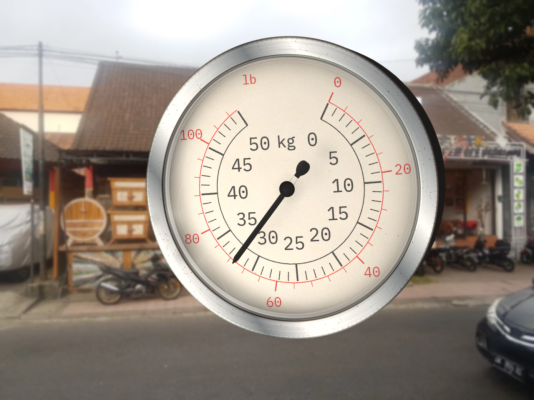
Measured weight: 32 kg
